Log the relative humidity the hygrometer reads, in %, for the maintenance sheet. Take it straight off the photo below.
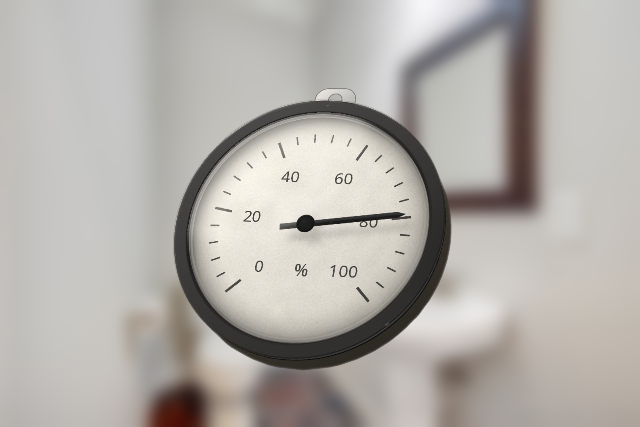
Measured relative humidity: 80 %
